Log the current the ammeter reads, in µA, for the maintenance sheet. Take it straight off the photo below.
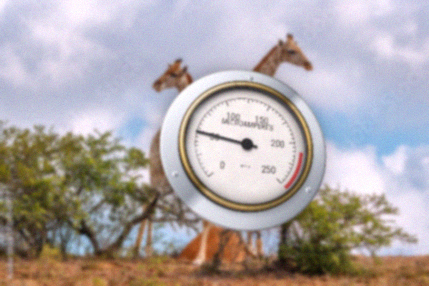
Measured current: 50 µA
